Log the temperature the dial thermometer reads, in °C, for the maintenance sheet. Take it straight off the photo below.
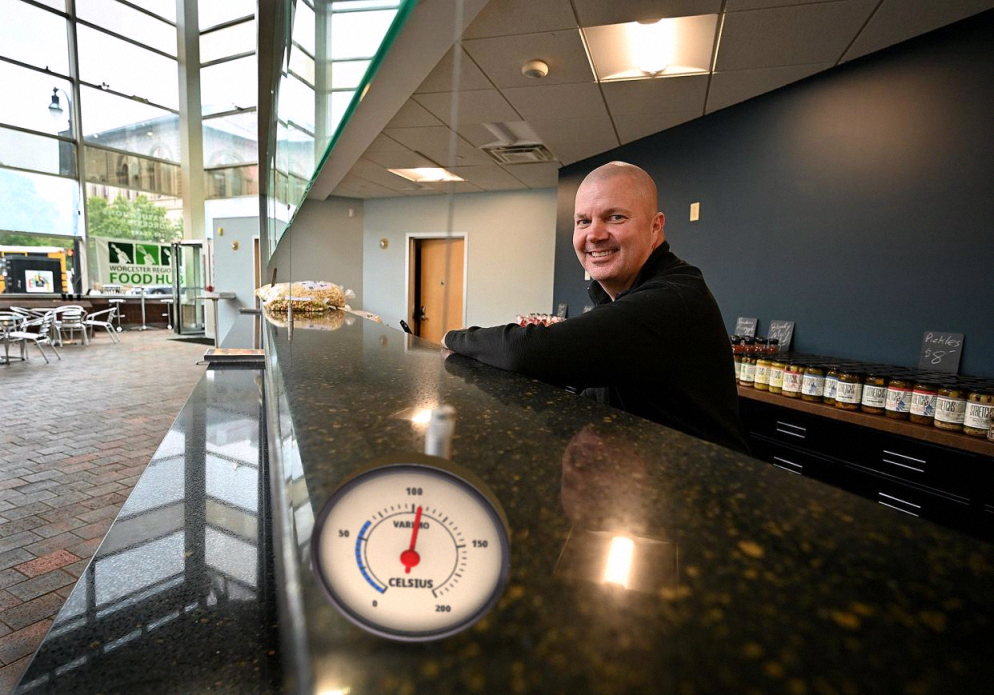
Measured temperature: 105 °C
